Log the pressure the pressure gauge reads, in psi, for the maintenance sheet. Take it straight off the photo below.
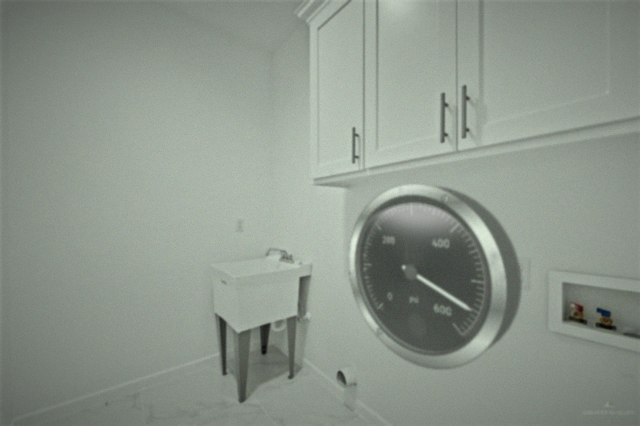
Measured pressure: 550 psi
